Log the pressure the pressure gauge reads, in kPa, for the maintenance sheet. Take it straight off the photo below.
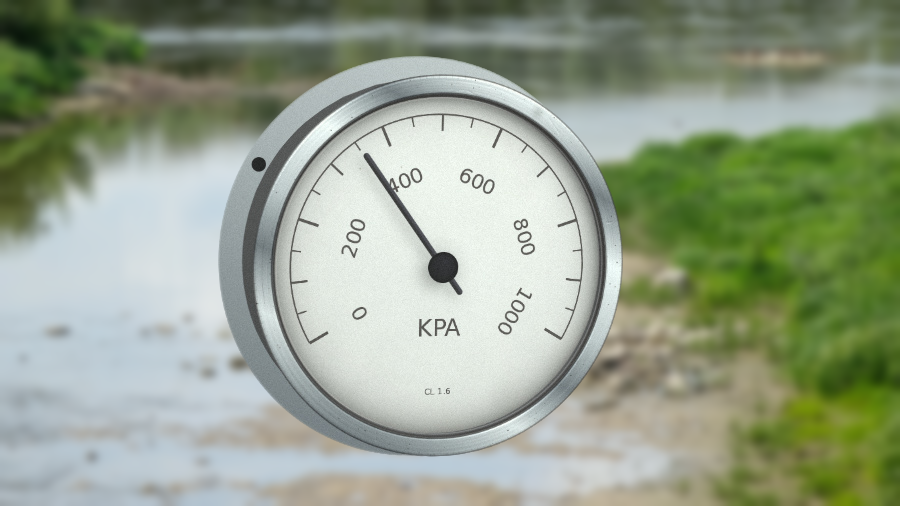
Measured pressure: 350 kPa
